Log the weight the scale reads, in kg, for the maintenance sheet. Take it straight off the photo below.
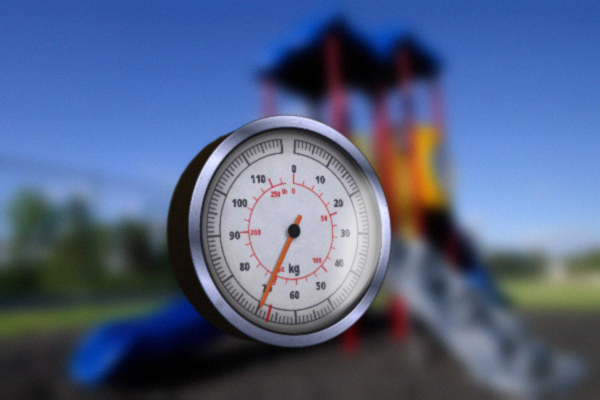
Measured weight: 70 kg
